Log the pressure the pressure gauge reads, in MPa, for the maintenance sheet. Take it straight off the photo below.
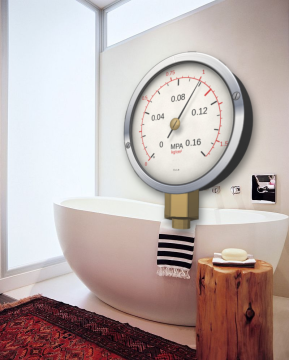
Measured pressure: 0.1 MPa
